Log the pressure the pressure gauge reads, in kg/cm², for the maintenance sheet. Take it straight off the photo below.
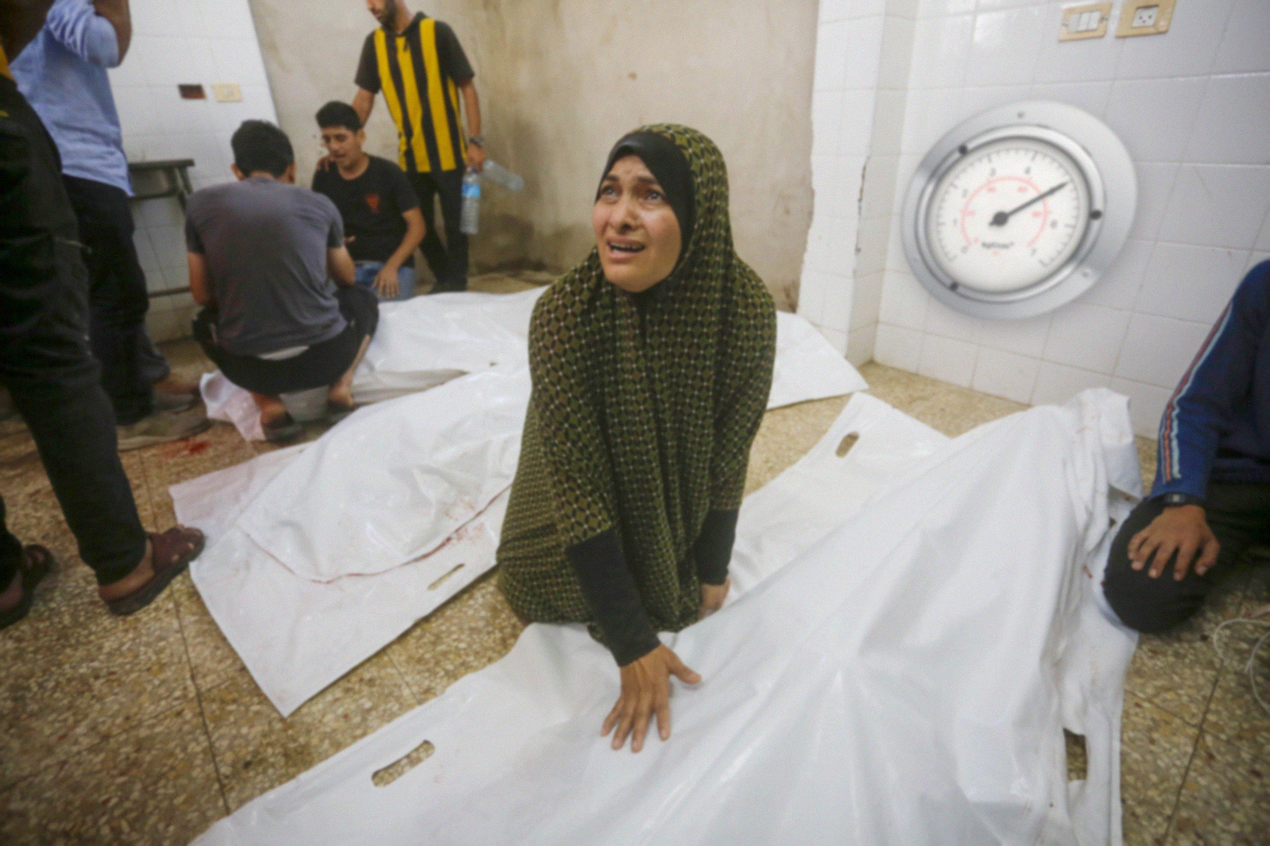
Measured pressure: 5 kg/cm²
